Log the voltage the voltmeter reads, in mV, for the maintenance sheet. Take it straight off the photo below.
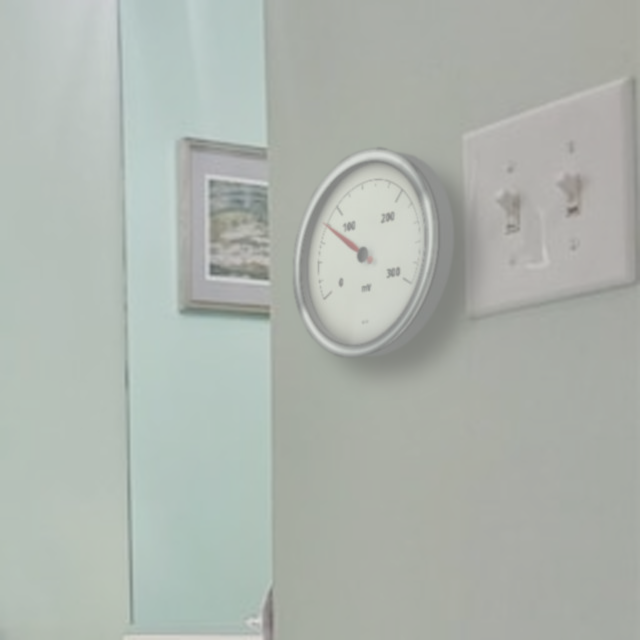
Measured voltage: 80 mV
